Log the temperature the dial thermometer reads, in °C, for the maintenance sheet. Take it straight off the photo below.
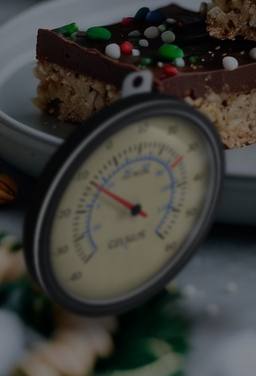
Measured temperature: -10 °C
